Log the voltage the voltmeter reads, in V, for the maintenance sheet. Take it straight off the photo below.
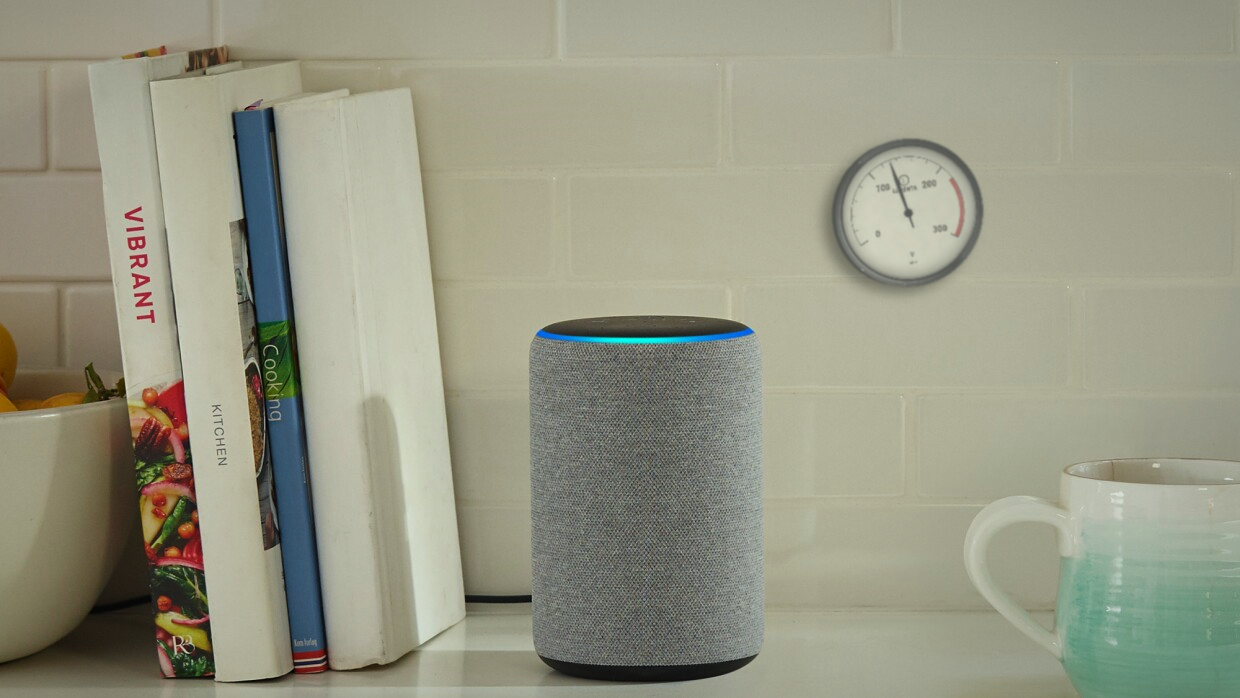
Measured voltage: 130 V
